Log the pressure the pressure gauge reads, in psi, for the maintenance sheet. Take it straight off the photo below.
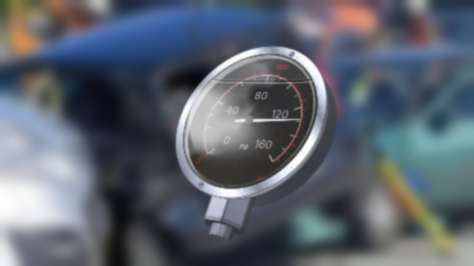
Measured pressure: 130 psi
